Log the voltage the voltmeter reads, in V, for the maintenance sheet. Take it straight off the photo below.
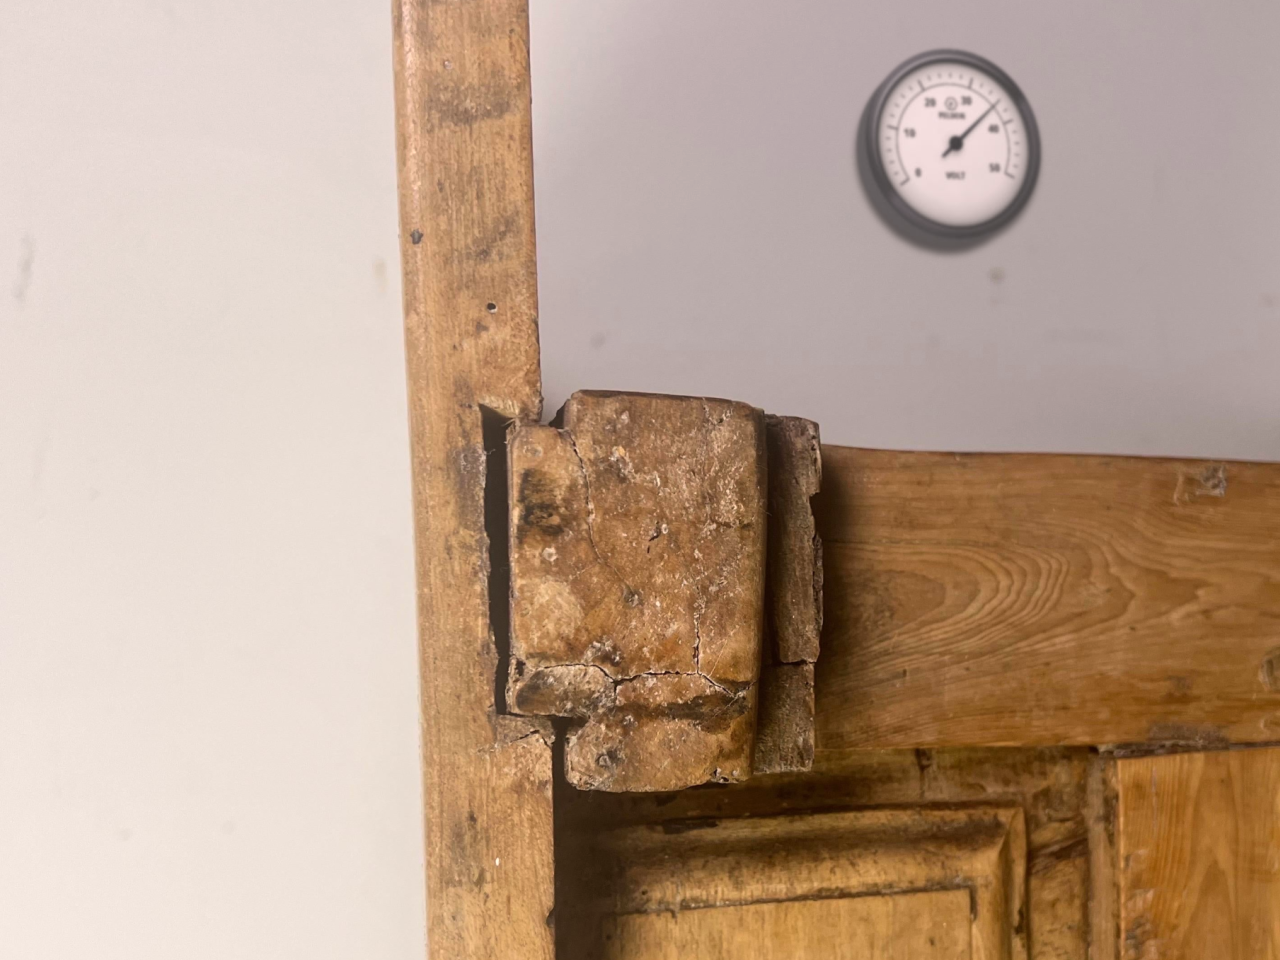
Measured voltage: 36 V
